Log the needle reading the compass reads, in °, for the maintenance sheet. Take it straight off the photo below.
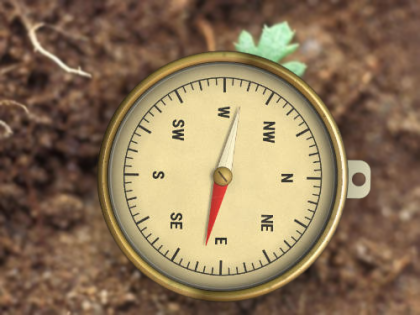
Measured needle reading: 102.5 °
